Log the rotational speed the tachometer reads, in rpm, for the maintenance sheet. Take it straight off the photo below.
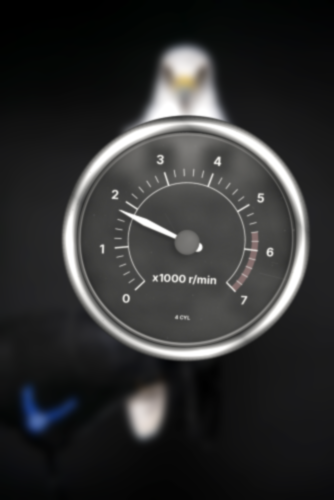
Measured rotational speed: 1800 rpm
